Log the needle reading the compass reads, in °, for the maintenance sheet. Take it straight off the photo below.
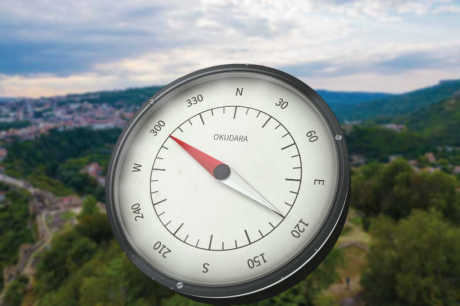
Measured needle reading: 300 °
